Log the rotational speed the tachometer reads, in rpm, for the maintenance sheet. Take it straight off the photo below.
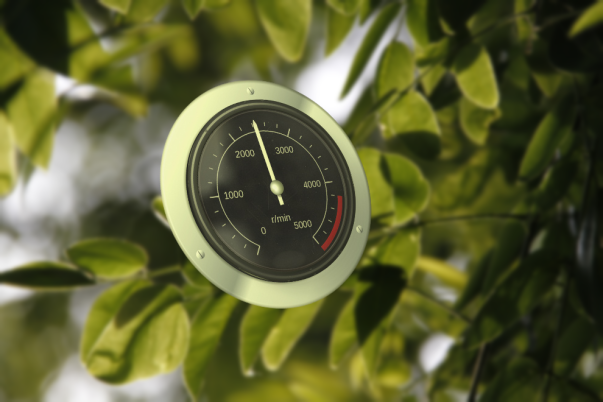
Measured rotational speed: 2400 rpm
